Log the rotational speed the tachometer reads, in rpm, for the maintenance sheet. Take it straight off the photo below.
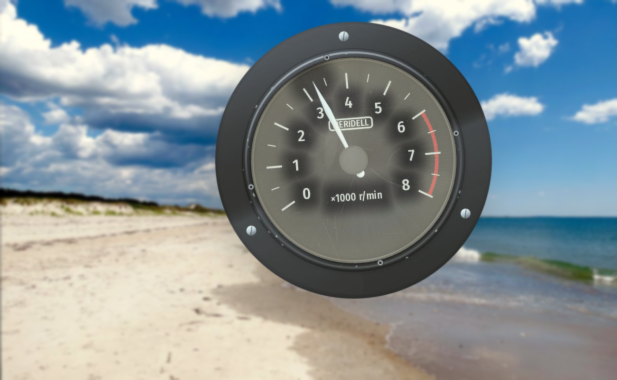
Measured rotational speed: 3250 rpm
